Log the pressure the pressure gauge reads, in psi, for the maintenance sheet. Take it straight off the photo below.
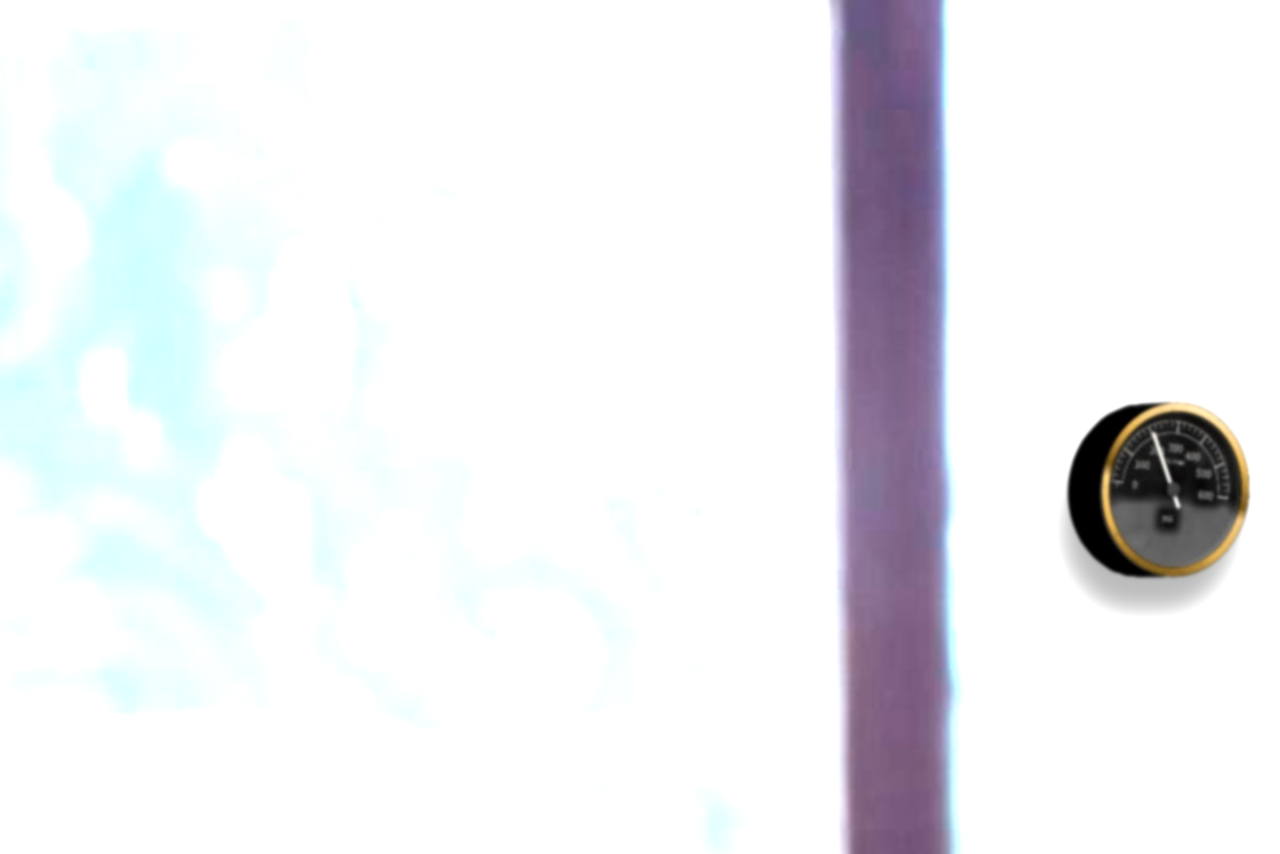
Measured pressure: 200 psi
